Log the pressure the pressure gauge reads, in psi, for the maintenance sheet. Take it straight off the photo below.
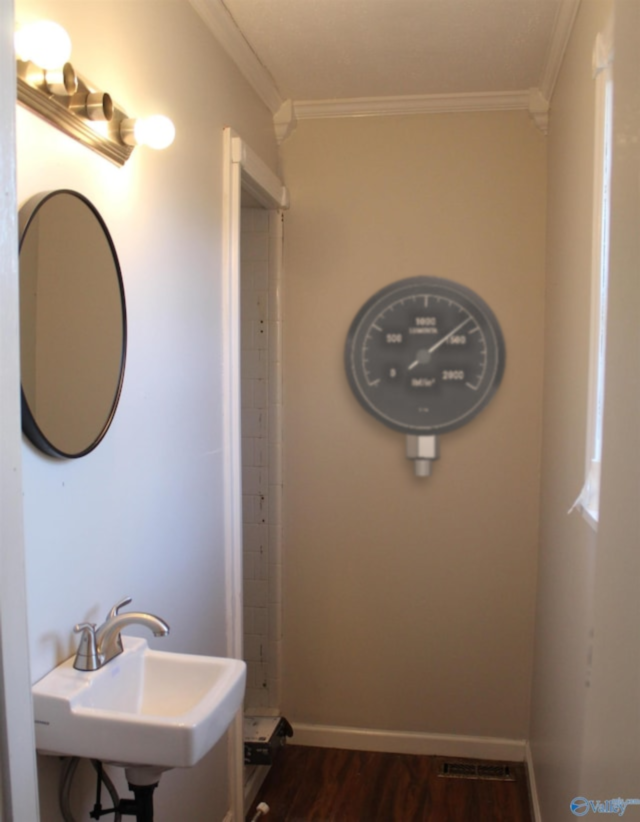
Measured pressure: 1400 psi
